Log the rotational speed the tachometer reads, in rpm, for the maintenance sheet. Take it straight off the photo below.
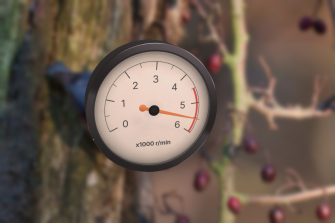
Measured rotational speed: 5500 rpm
